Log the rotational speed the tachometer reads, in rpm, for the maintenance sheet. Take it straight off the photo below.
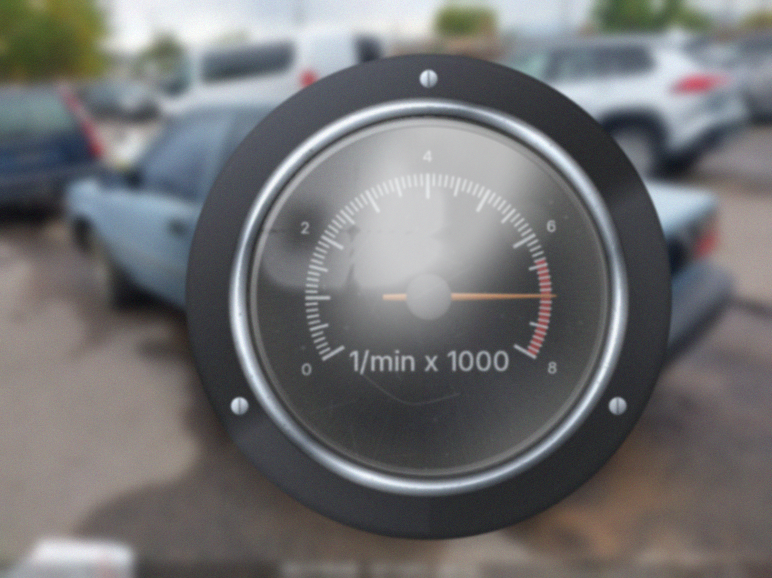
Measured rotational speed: 7000 rpm
